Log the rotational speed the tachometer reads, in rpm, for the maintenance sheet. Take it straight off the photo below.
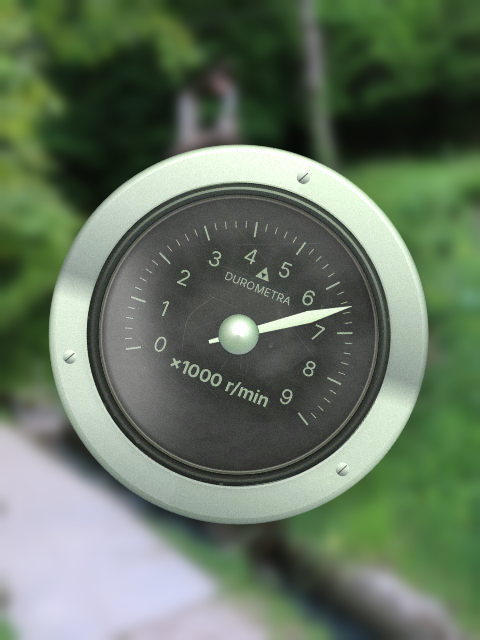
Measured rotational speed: 6500 rpm
